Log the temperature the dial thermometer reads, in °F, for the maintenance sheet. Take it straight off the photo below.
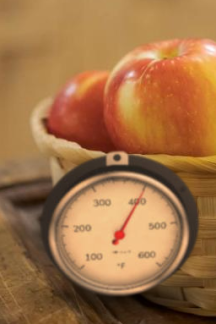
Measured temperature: 400 °F
